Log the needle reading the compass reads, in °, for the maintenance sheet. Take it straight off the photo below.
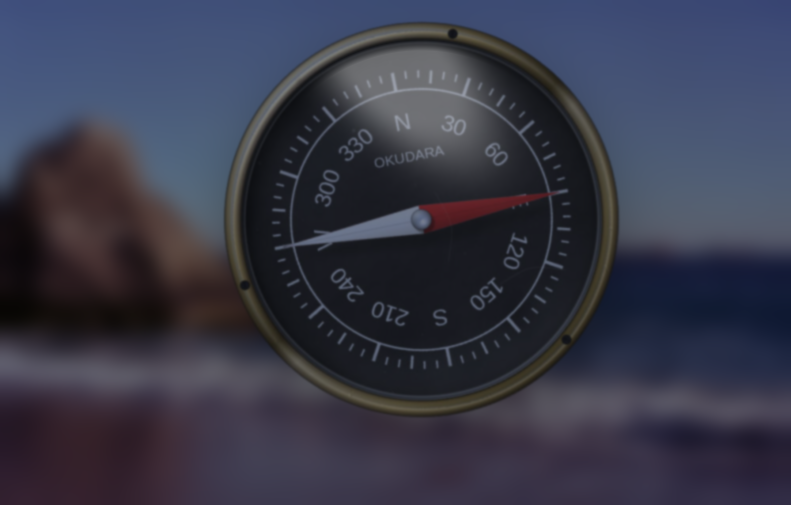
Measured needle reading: 90 °
